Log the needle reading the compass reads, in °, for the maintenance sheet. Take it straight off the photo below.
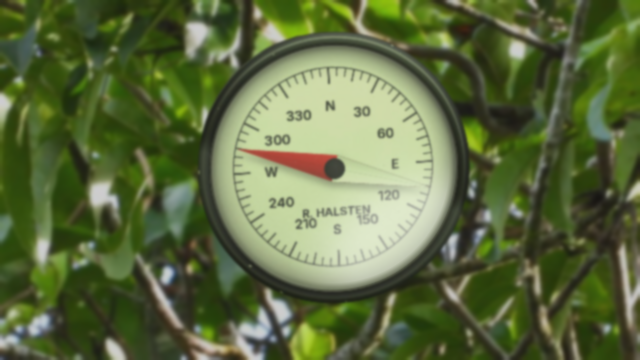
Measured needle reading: 285 °
